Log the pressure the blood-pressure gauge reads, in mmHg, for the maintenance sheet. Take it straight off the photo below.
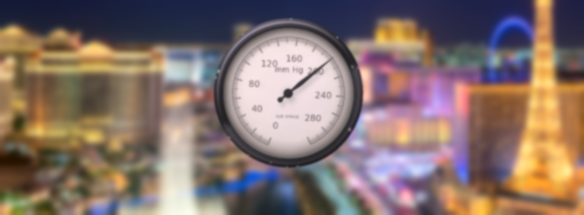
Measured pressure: 200 mmHg
